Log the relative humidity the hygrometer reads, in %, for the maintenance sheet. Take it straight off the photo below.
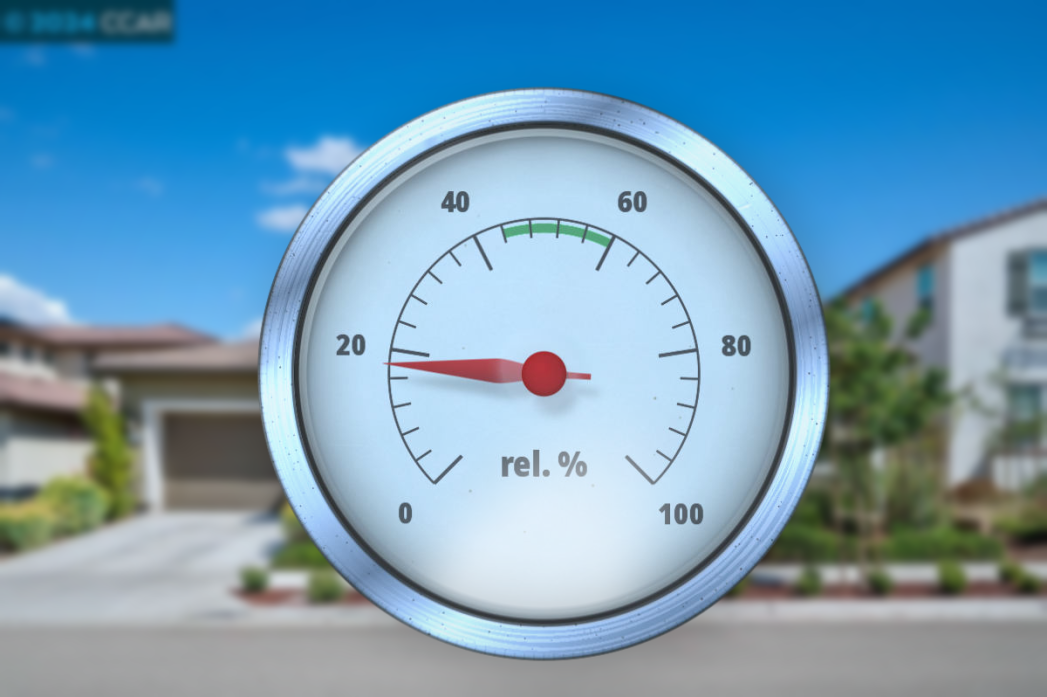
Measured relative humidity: 18 %
